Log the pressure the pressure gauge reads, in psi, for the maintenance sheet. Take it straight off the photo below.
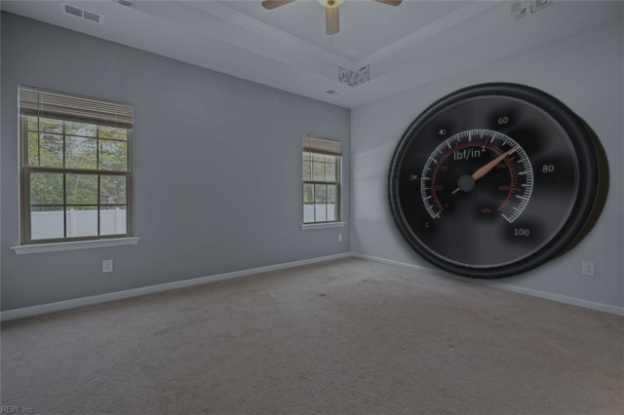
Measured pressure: 70 psi
